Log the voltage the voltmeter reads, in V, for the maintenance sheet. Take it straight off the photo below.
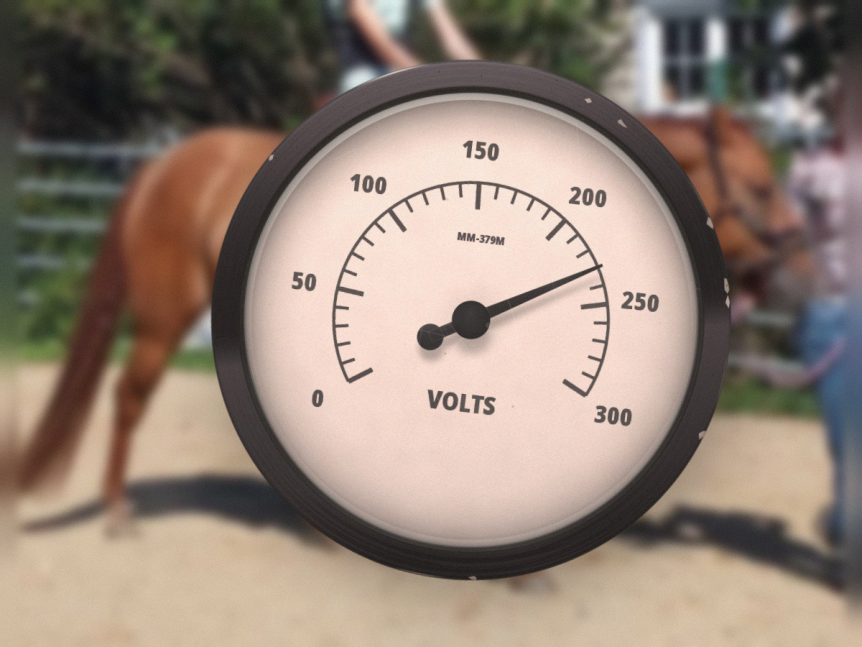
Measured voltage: 230 V
